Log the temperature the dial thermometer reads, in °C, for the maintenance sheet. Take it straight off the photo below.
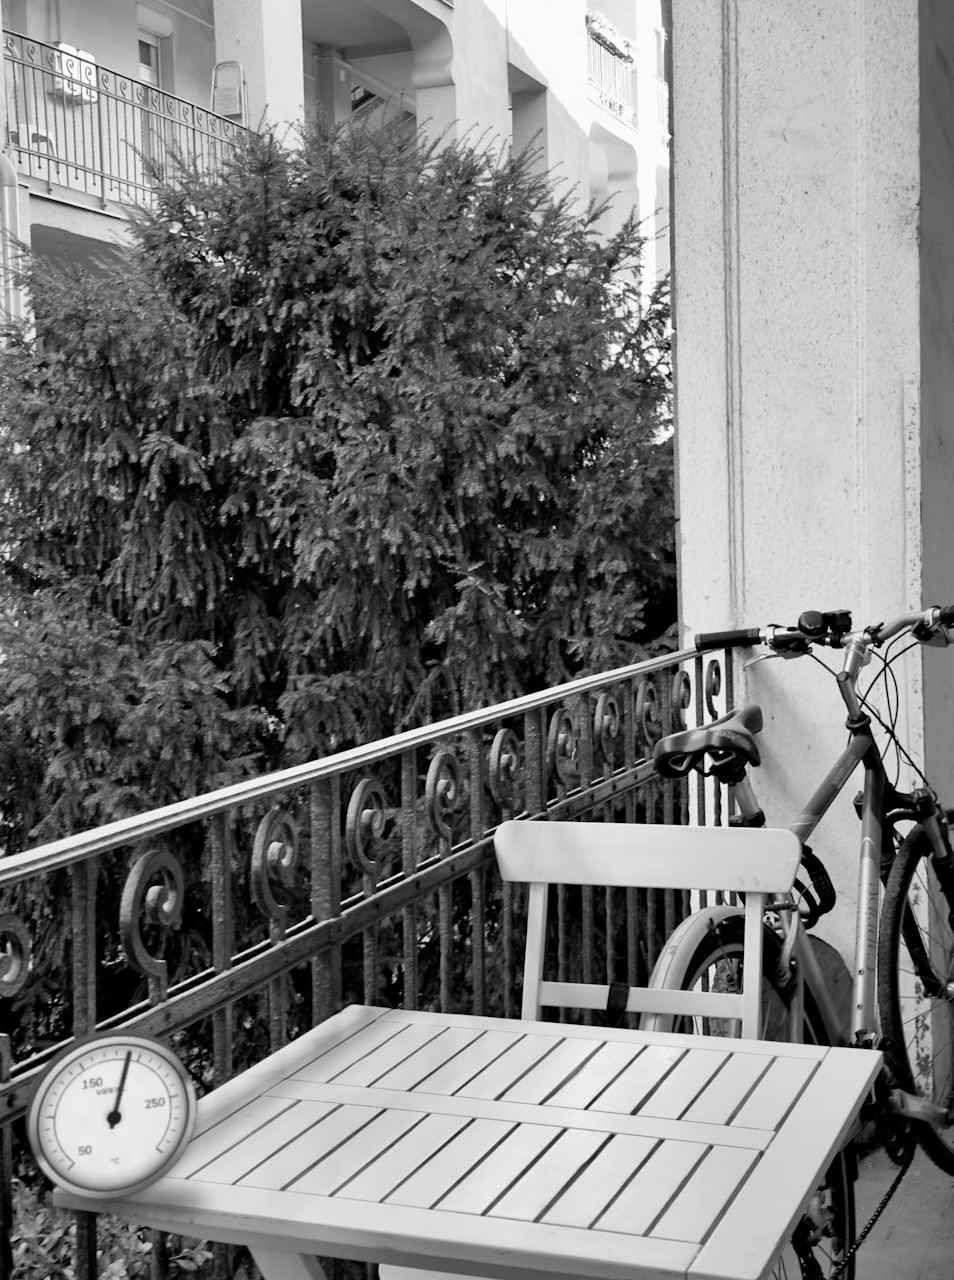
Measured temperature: 190 °C
